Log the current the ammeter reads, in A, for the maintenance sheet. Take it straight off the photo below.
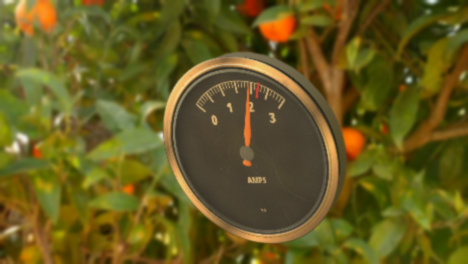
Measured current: 2 A
